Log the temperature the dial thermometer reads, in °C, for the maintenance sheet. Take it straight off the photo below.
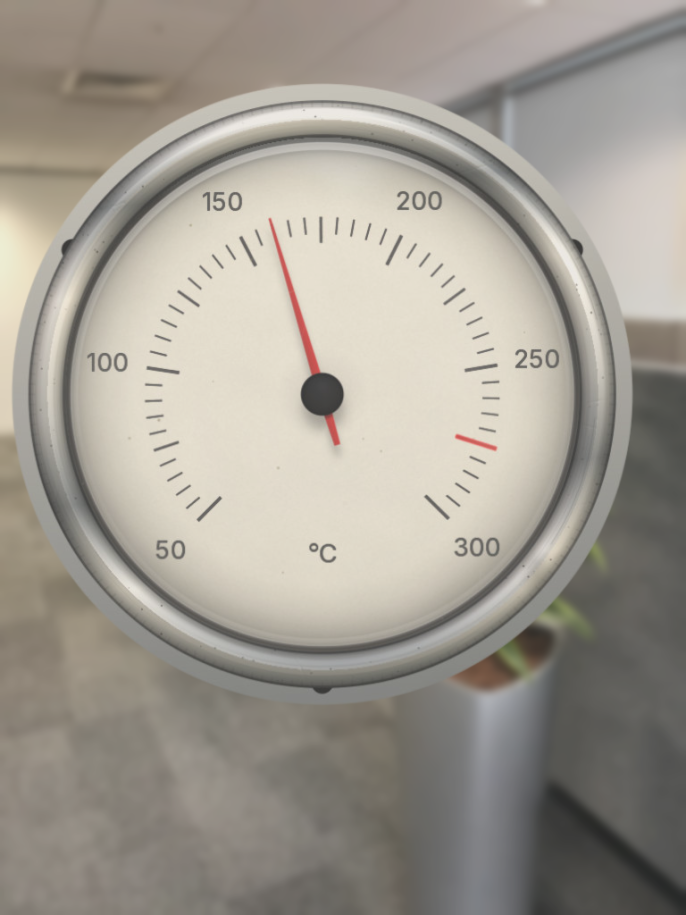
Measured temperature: 160 °C
